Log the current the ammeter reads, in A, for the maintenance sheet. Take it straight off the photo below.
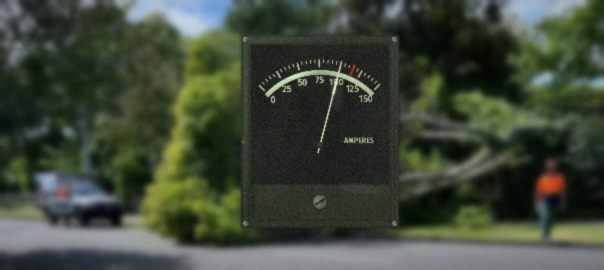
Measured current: 100 A
